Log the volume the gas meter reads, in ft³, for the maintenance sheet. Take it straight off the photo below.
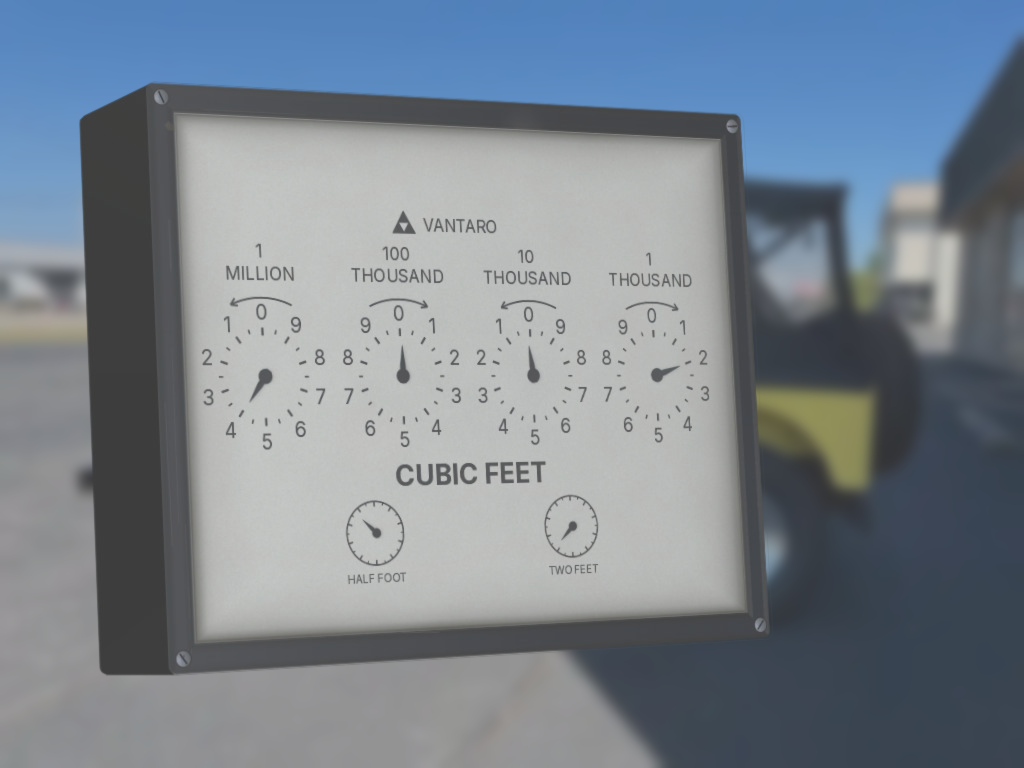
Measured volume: 400200 ft³
